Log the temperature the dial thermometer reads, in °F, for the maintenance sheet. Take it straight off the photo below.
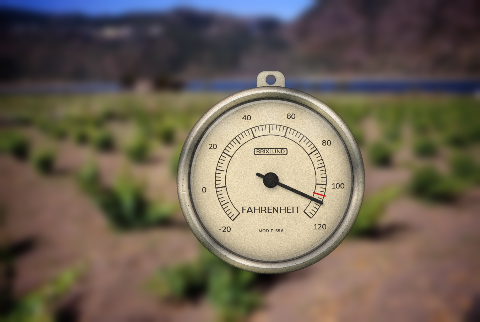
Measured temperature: 110 °F
